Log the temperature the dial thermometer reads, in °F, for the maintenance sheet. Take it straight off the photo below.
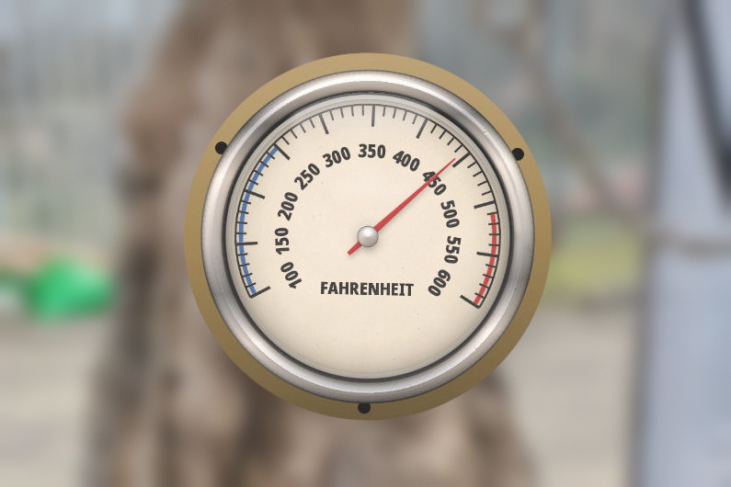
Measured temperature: 445 °F
